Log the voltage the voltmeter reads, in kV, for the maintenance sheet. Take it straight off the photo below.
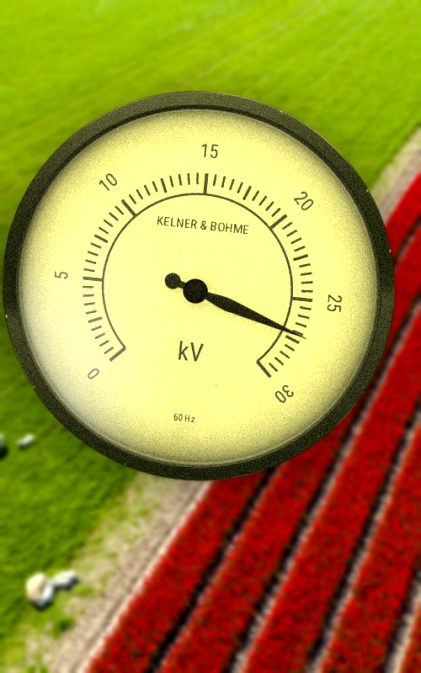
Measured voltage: 27 kV
